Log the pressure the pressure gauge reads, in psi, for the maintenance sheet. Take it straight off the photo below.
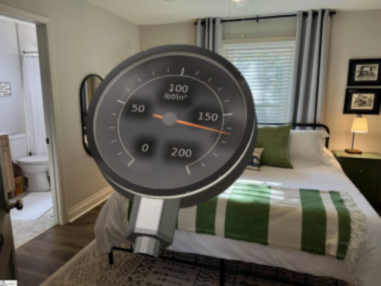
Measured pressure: 165 psi
